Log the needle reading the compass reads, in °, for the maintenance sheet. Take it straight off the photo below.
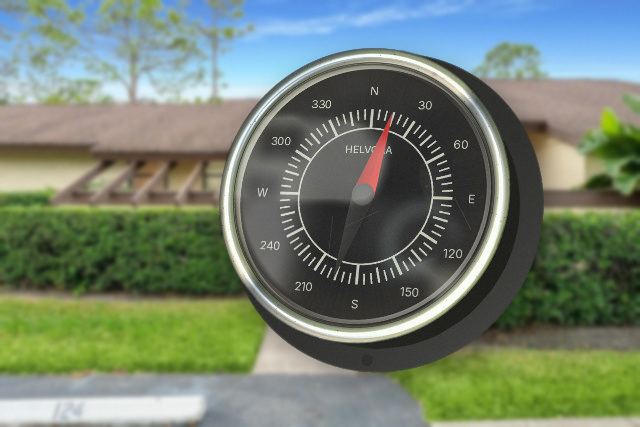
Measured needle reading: 15 °
